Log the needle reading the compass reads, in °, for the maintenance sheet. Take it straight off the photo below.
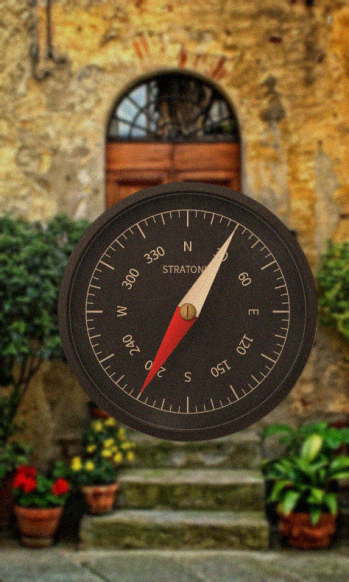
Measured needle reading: 210 °
